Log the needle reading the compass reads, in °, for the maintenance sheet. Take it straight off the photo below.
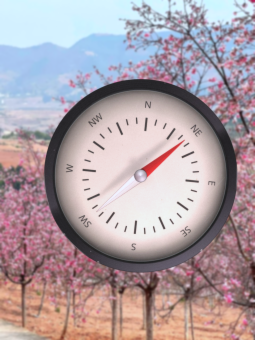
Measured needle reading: 45 °
